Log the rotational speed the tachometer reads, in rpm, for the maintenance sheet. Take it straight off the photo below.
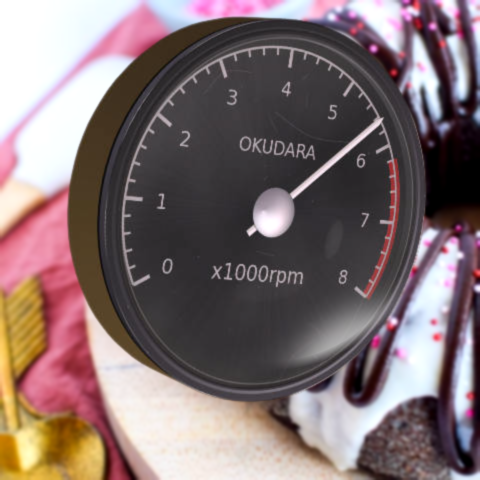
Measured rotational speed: 5600 rpm
